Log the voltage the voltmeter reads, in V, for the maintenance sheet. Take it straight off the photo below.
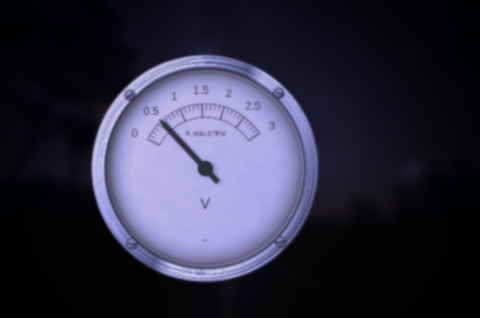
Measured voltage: 0.5 V
